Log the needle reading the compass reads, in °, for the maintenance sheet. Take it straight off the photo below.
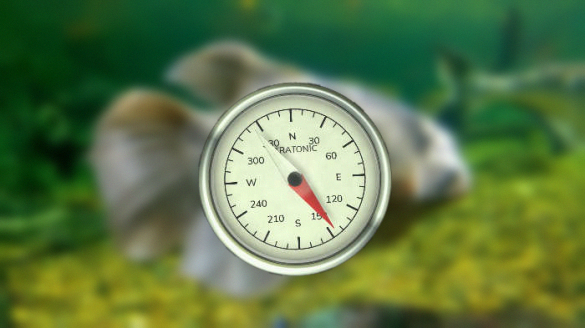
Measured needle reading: 145 °
